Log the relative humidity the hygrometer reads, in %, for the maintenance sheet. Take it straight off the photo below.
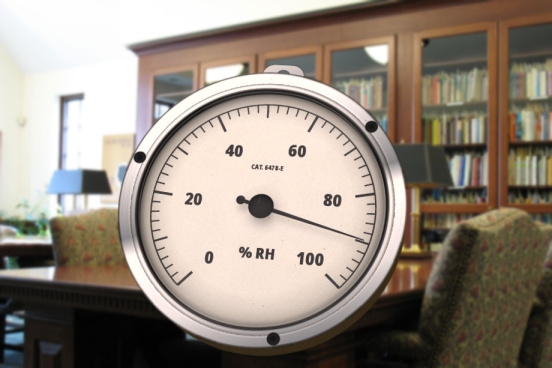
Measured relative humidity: 90 %
